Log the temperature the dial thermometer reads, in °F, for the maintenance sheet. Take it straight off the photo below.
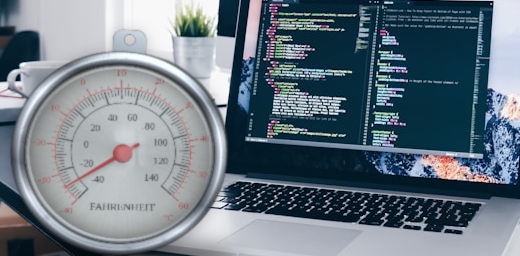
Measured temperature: -30 °F
